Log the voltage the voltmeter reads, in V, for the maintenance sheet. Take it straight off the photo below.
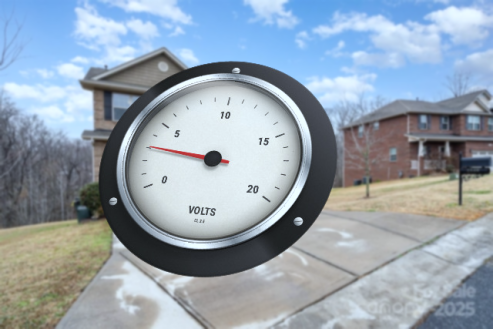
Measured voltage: 3 V
